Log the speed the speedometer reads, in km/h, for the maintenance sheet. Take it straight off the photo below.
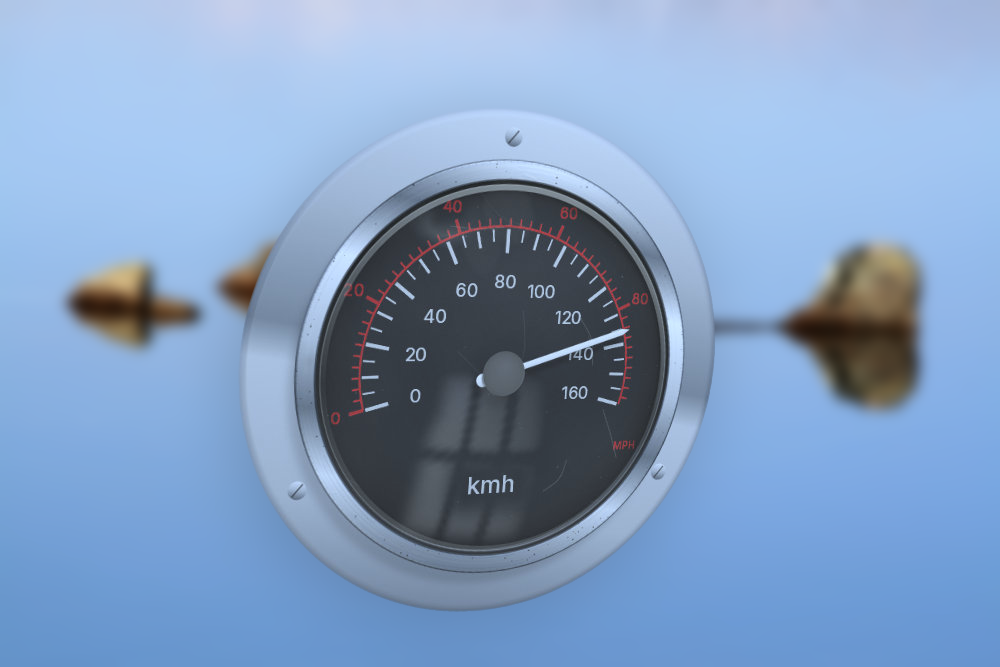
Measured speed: 135 km/h
